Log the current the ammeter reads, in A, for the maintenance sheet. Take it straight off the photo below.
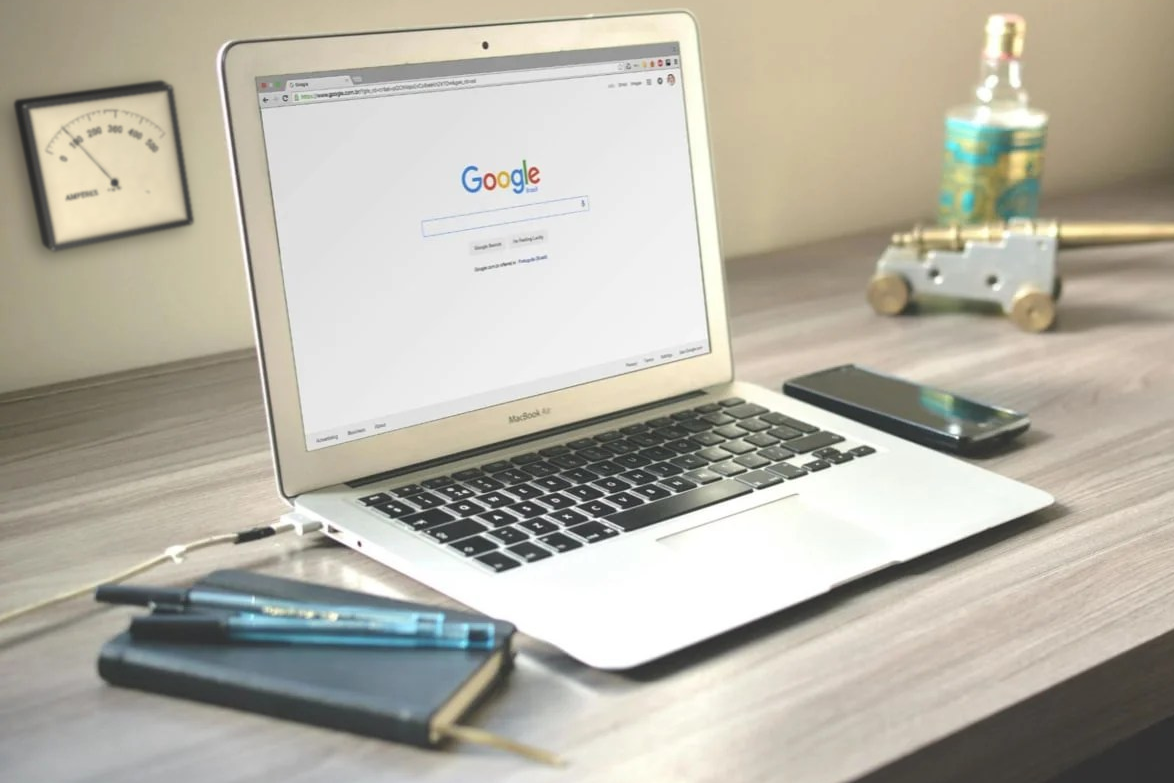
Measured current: 100 A
